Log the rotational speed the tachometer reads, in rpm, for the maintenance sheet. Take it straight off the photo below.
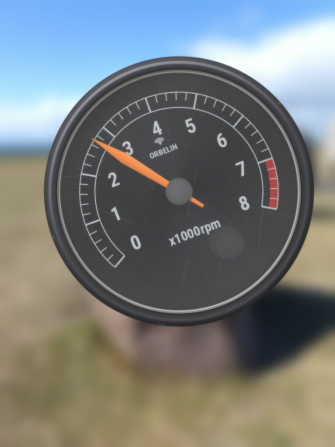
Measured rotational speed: 2700 rpm
